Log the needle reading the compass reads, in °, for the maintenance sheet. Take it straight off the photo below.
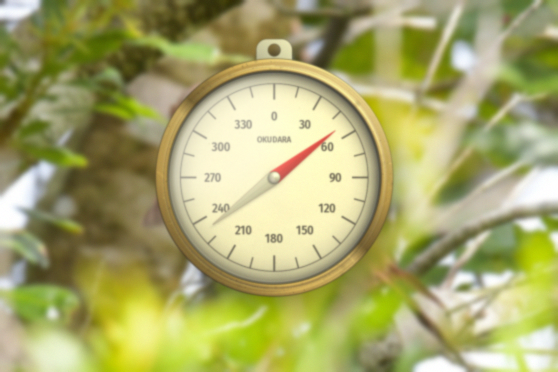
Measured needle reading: 52.5 °
